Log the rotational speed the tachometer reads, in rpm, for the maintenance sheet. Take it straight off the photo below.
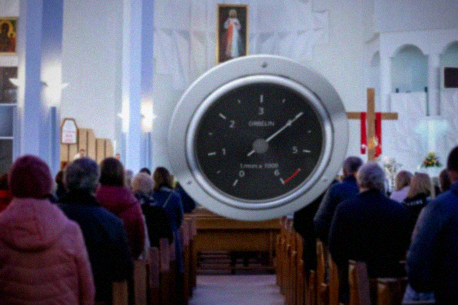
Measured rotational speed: 4000 rpm
